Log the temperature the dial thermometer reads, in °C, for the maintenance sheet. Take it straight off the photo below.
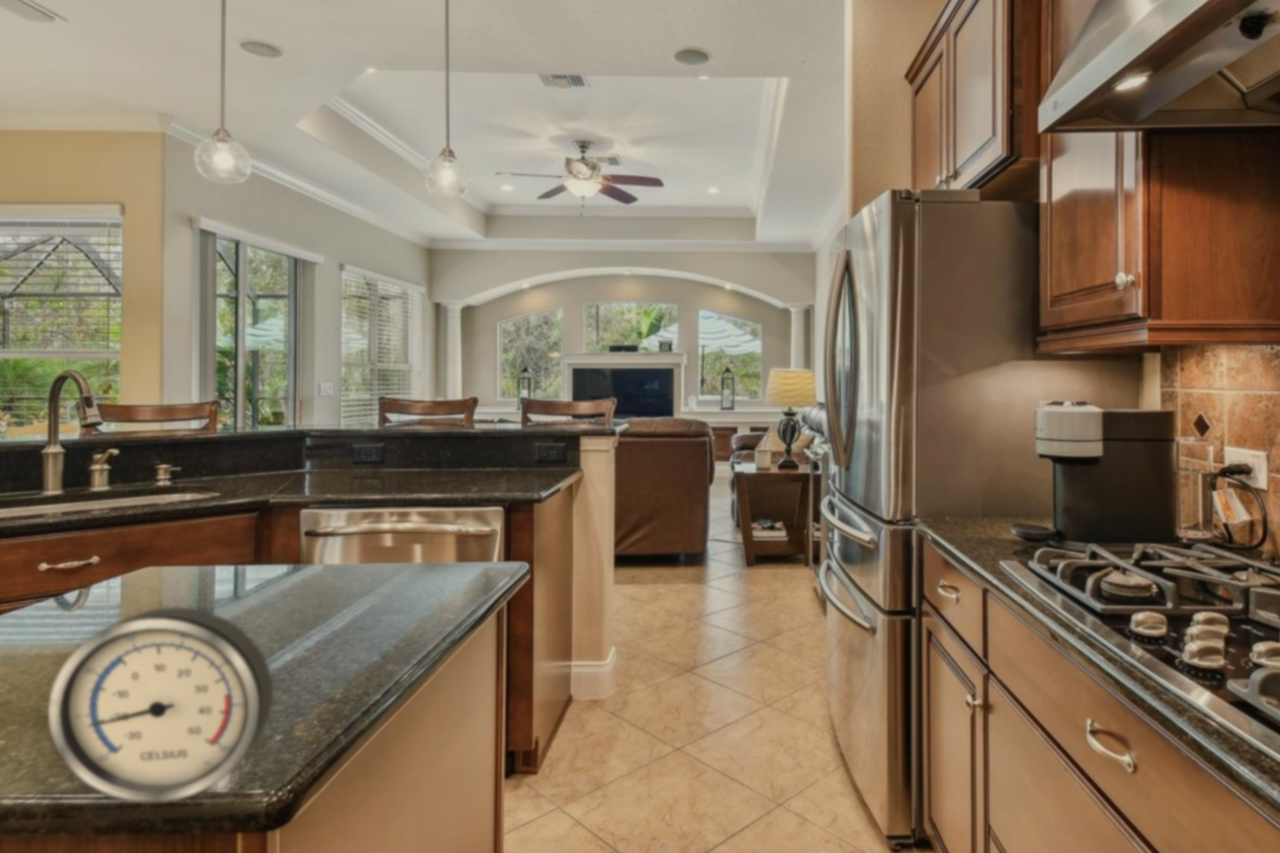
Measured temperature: -20 °C
